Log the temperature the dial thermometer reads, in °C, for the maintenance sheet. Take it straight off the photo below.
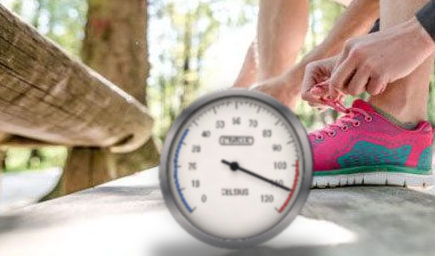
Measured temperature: 110 °C
